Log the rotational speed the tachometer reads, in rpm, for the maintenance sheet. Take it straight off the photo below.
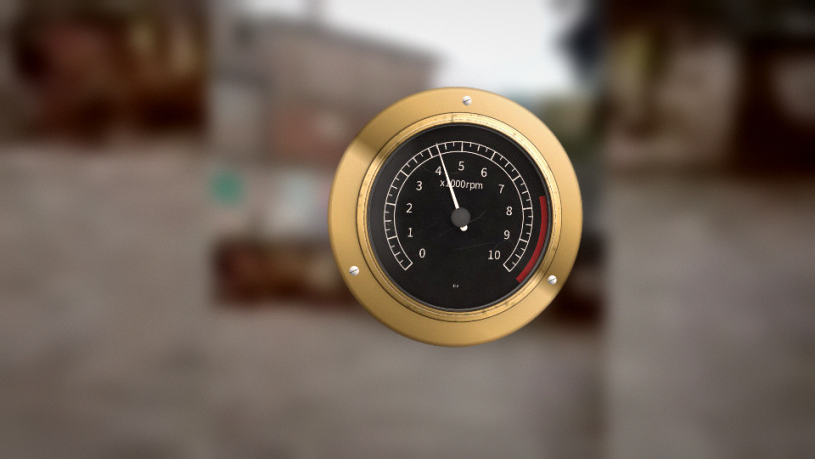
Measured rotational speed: 4250 rpm
